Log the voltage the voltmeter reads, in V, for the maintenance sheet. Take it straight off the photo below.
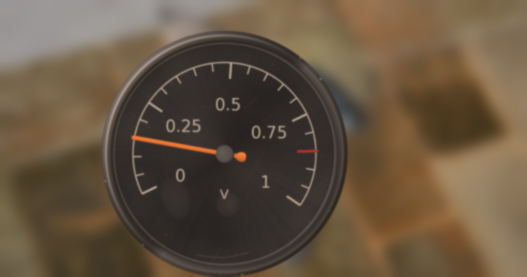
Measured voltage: 0.15 V
